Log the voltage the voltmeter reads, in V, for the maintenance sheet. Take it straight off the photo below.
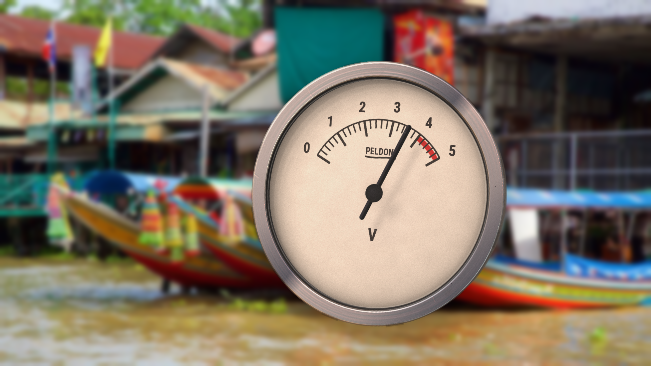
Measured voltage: 3.6 V
